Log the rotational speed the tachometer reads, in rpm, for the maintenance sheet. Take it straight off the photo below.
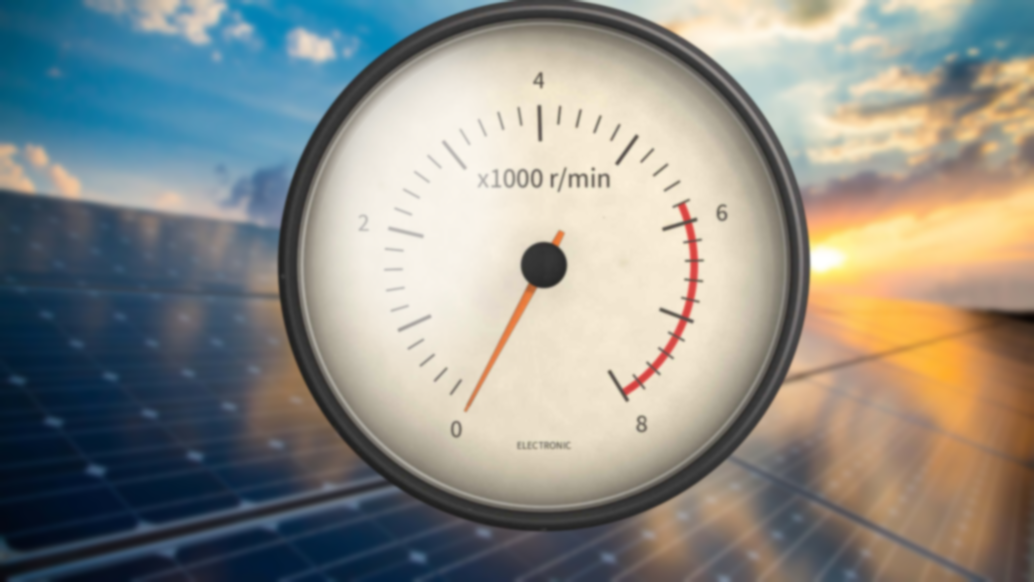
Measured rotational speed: 0 rpm
